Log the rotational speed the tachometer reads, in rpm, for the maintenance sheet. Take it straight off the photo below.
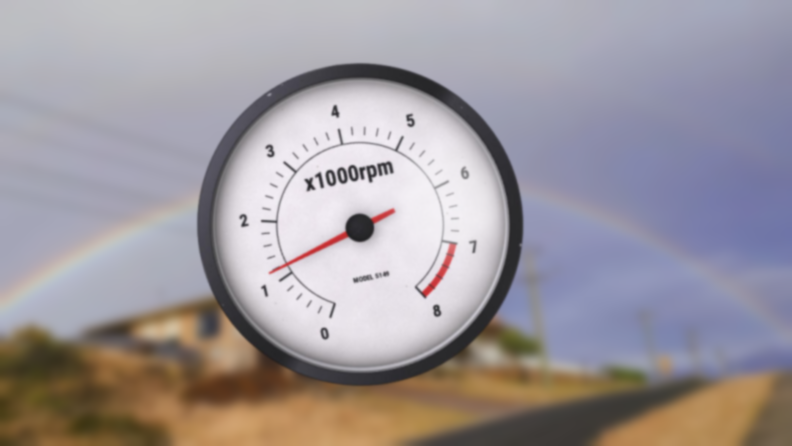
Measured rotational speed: 1200 rpm
